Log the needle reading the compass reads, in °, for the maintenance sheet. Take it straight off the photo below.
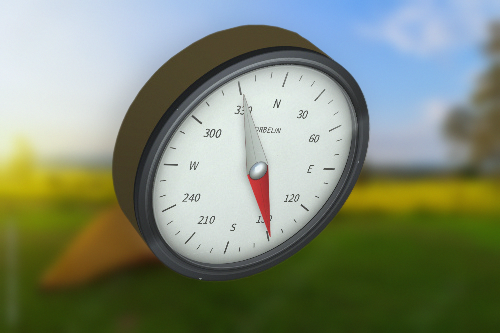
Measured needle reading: 150 °
